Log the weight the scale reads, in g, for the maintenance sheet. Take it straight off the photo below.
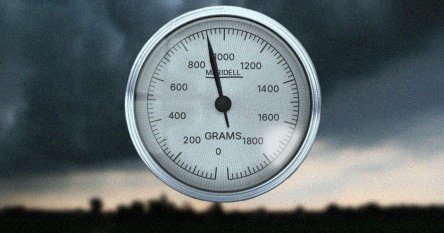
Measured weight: 920 g
